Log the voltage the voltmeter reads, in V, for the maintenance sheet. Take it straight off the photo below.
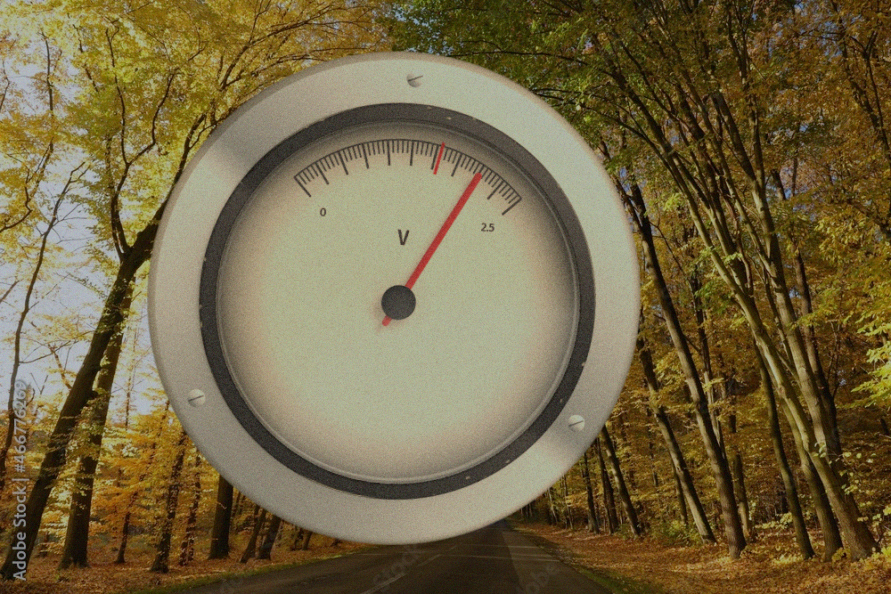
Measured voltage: 2 V
